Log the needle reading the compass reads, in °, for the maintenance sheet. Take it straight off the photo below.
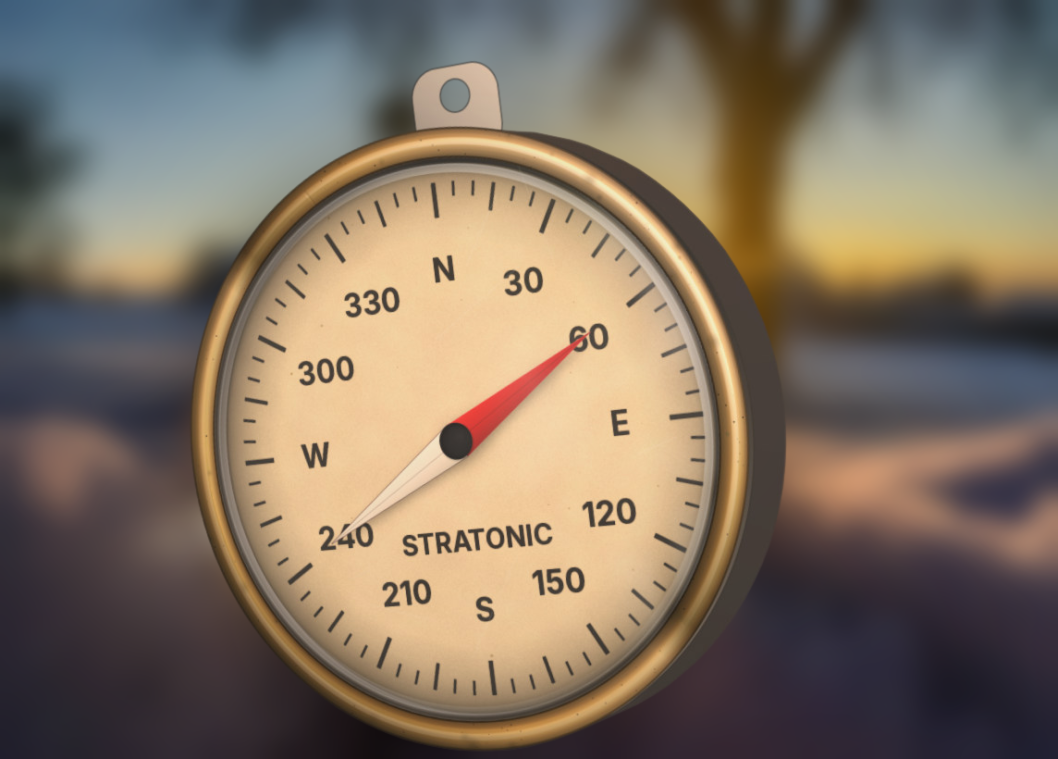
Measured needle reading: 60 °
